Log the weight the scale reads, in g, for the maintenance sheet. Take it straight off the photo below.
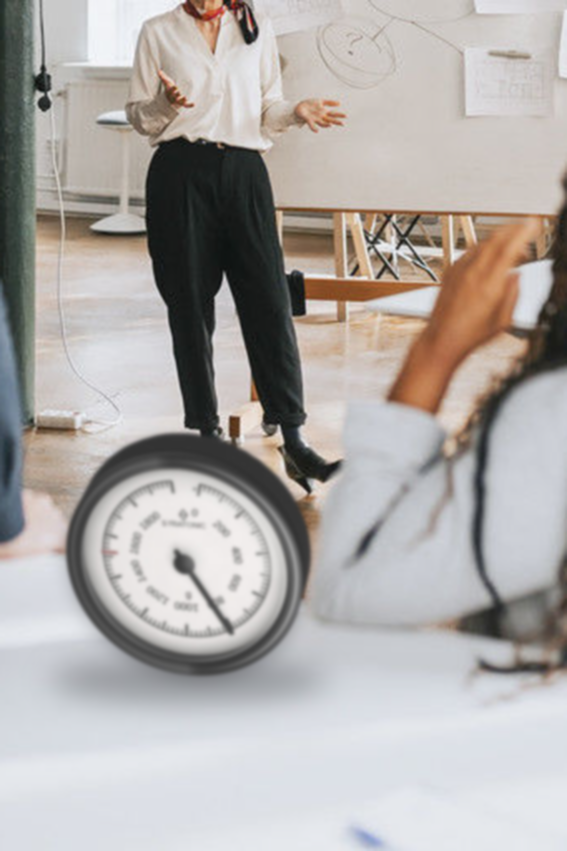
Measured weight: 800 g
